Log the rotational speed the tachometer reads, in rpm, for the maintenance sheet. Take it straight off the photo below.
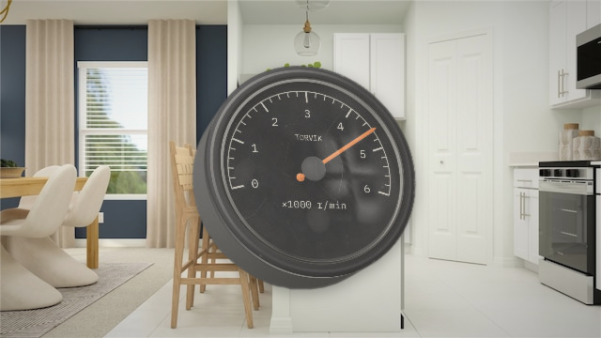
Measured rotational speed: 4600 rpm
